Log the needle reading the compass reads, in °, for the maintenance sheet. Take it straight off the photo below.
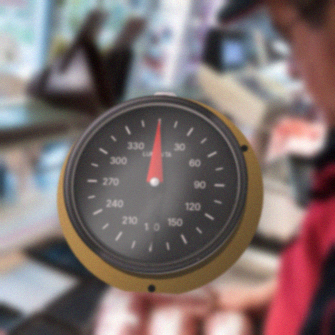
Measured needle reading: 0 °
